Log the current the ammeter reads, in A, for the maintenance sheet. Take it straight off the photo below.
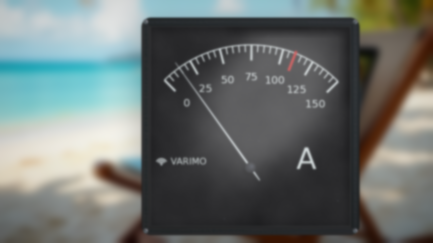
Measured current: 15 A
